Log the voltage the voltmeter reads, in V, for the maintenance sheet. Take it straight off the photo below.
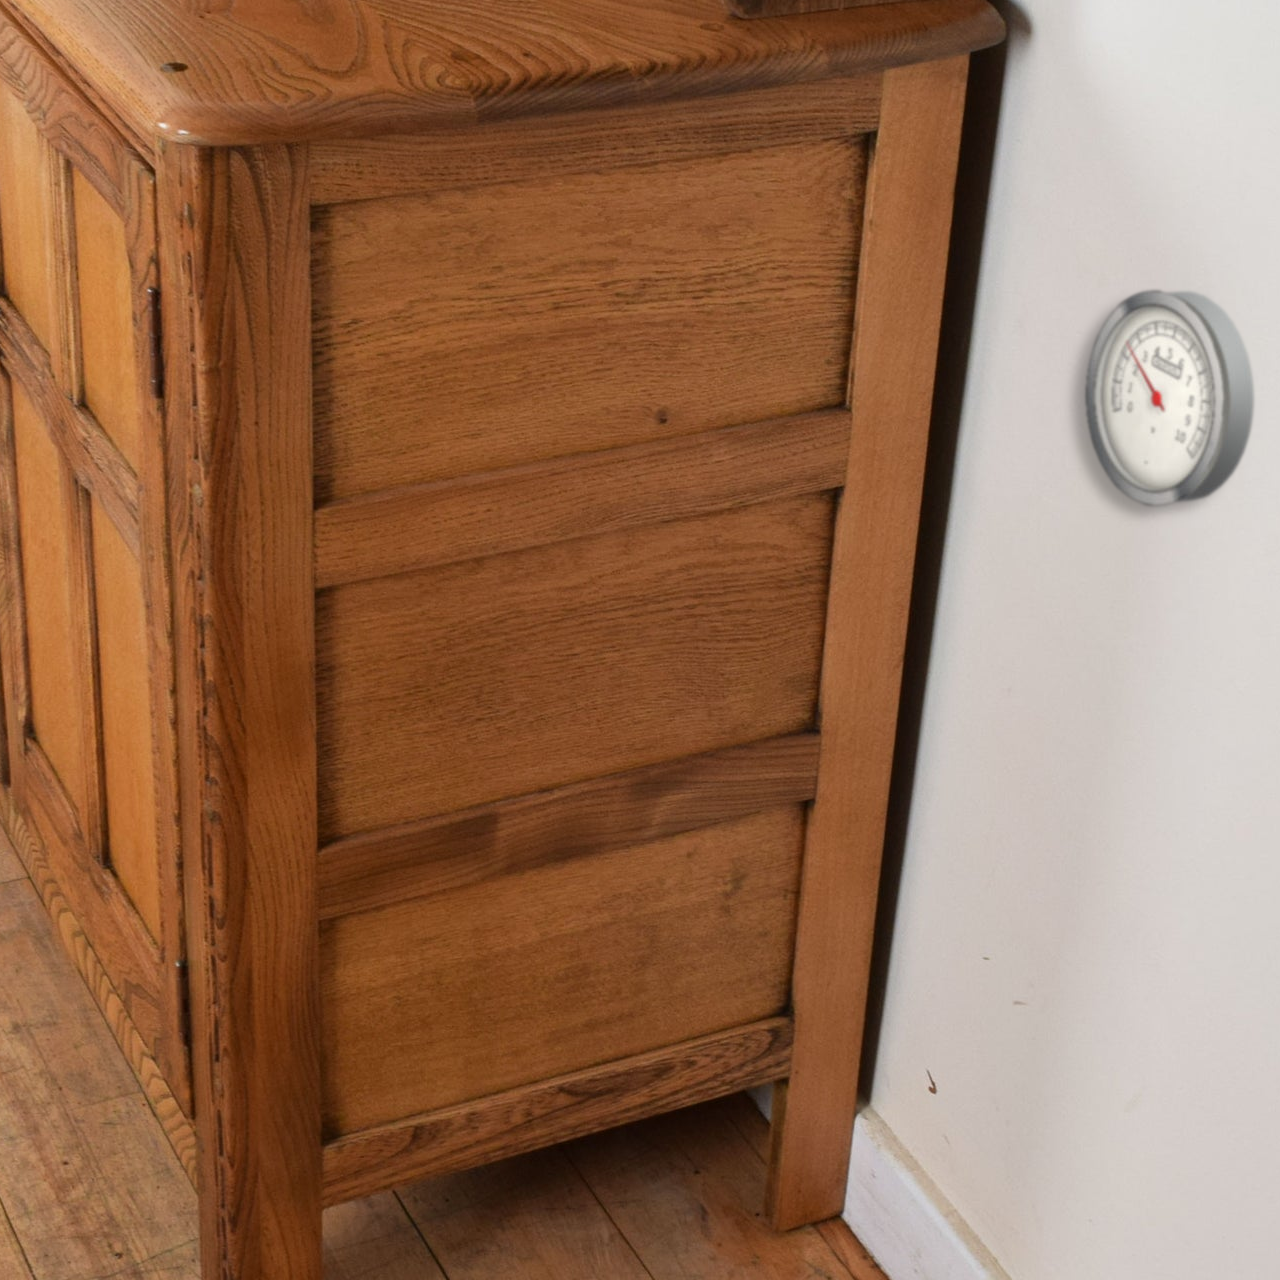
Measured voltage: 2.5 V
